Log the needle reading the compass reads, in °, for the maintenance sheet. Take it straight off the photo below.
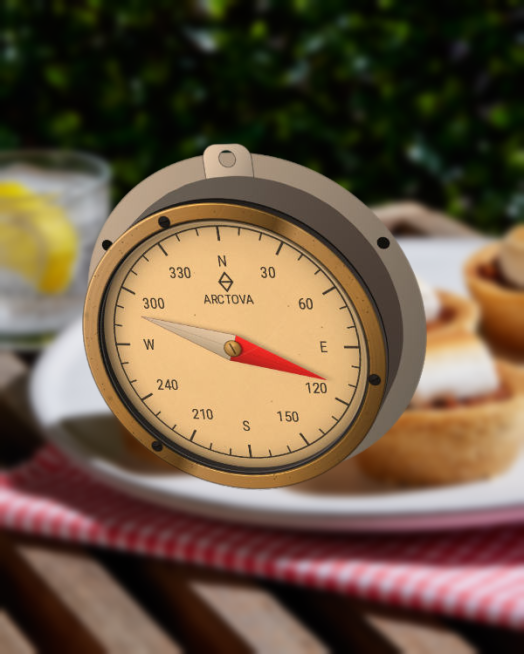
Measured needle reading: 110 °
